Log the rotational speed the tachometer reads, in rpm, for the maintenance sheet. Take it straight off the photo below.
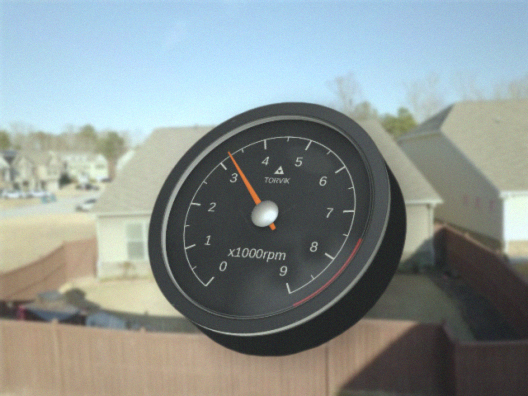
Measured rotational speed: 3250 rpm
